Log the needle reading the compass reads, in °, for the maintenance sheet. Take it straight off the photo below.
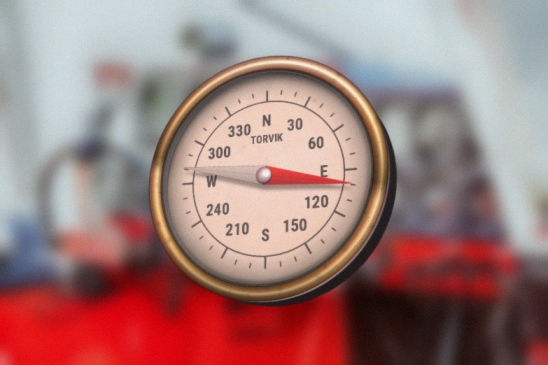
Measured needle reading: 100 °
